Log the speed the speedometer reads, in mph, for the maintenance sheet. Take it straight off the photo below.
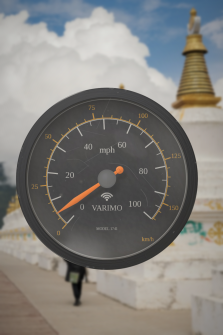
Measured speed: 5 mph
